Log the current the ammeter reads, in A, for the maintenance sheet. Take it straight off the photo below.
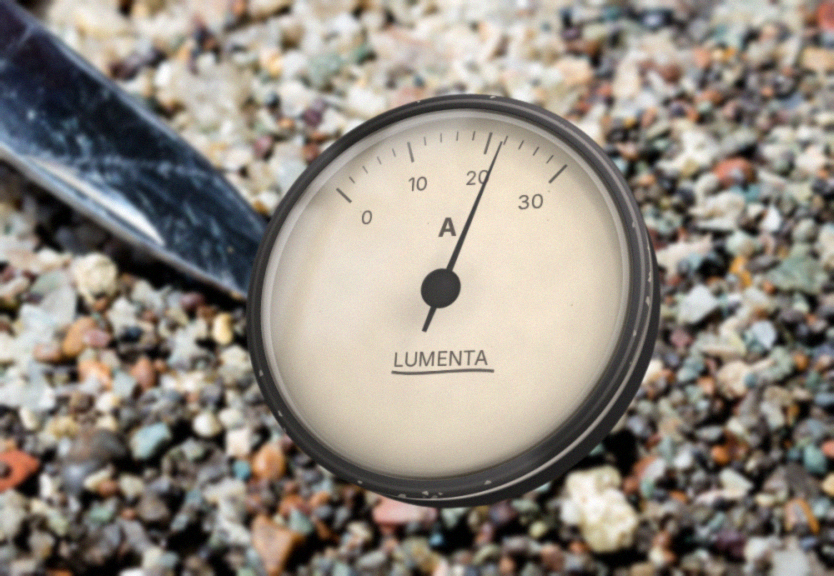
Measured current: 22 A
